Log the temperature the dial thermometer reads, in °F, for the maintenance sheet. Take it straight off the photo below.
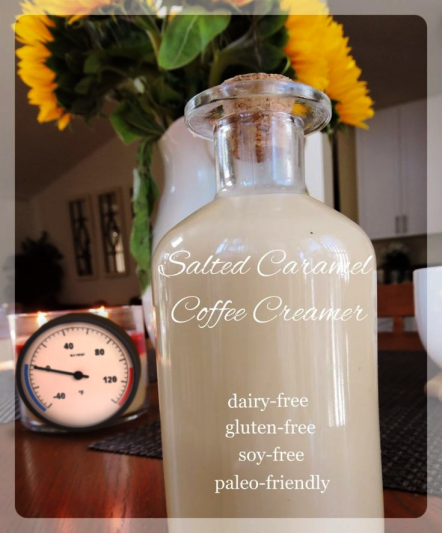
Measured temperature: 0 °F
